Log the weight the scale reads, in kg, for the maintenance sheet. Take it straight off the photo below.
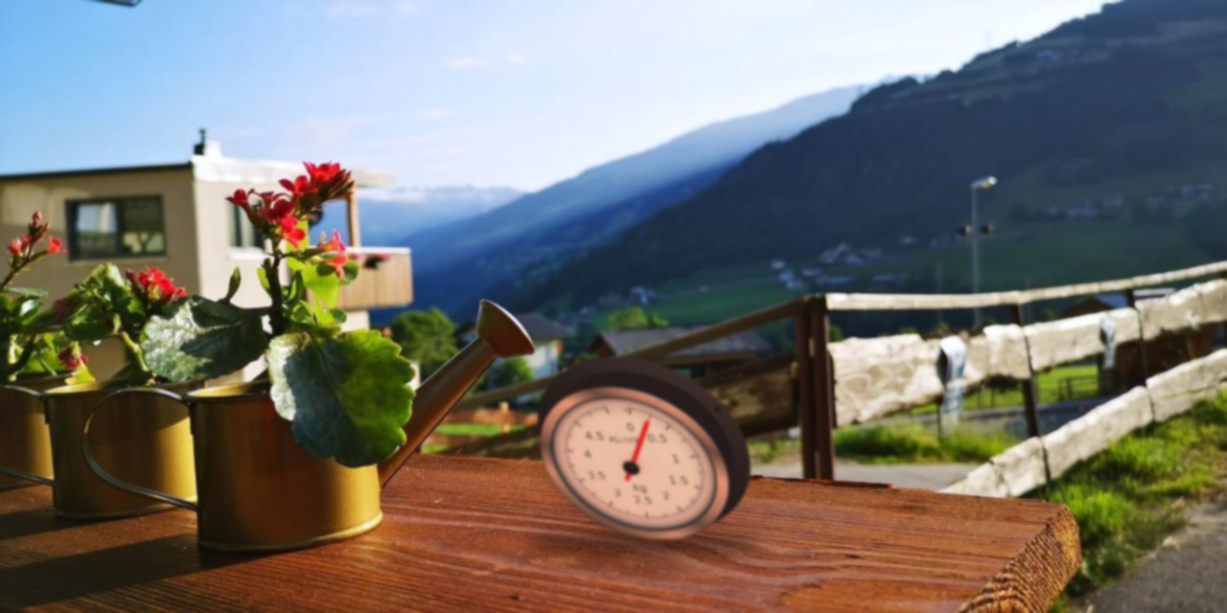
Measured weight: 0.25 kg
